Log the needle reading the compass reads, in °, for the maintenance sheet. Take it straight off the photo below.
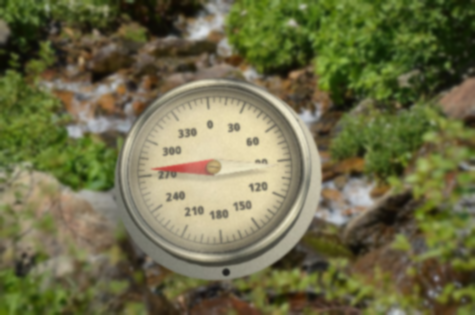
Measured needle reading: 275 °
